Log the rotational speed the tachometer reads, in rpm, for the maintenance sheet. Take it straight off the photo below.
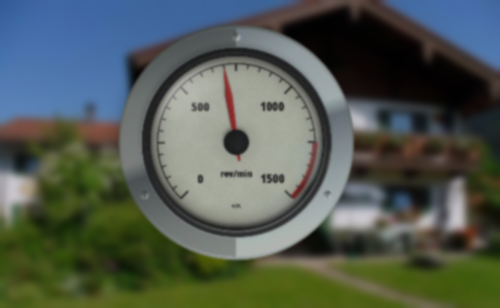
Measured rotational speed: 700 rpm
